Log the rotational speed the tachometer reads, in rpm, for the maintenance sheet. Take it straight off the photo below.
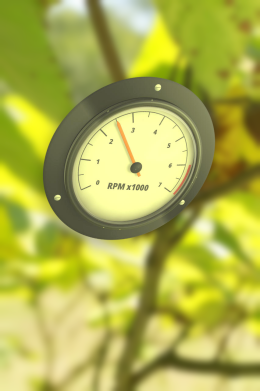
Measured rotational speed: 2500 rpm
